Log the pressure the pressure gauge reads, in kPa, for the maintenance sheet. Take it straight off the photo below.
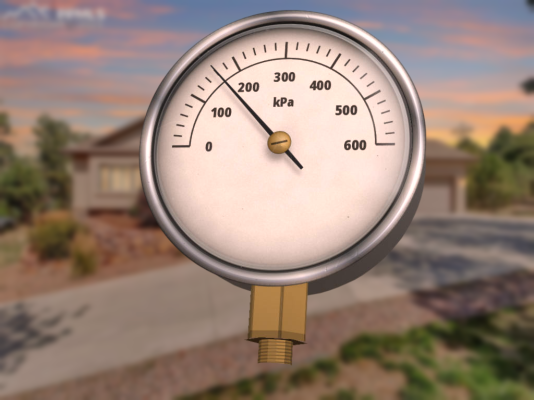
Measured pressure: 160 kPa
